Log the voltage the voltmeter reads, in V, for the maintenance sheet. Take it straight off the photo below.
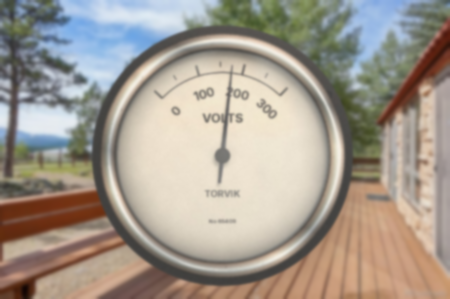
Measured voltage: 175 V
